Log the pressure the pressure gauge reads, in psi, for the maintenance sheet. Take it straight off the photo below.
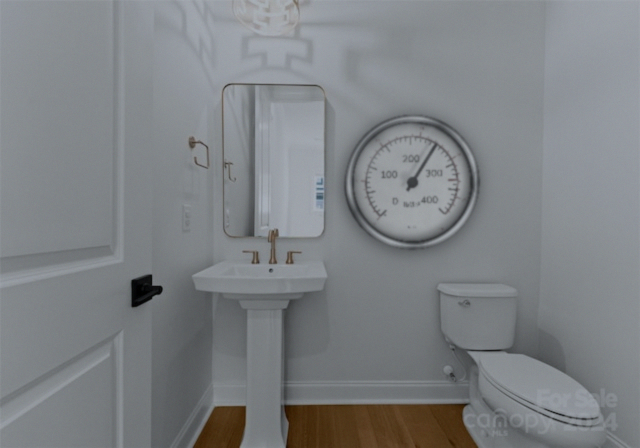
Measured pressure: 250 psi
